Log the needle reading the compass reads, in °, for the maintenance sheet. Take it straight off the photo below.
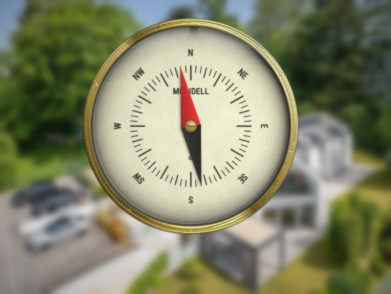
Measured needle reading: 350 °
